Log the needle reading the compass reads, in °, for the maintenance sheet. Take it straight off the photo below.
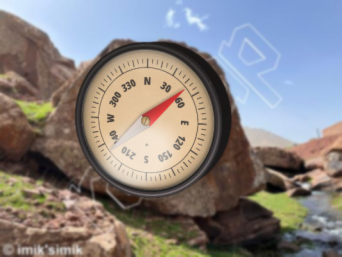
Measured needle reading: 50 °
